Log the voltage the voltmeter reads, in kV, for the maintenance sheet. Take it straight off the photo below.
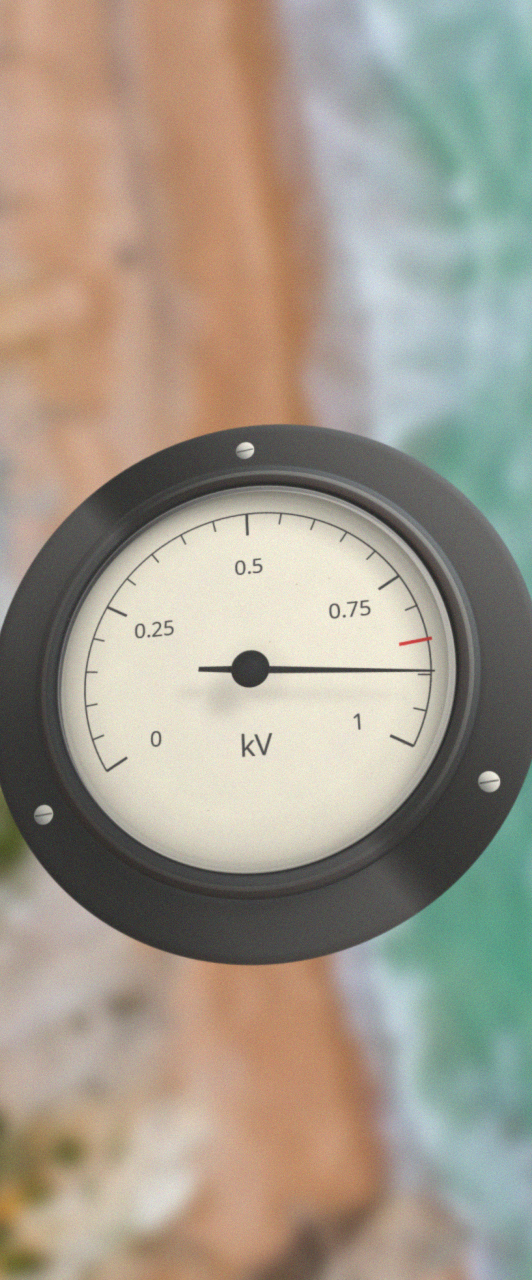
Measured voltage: 0.9 kV
